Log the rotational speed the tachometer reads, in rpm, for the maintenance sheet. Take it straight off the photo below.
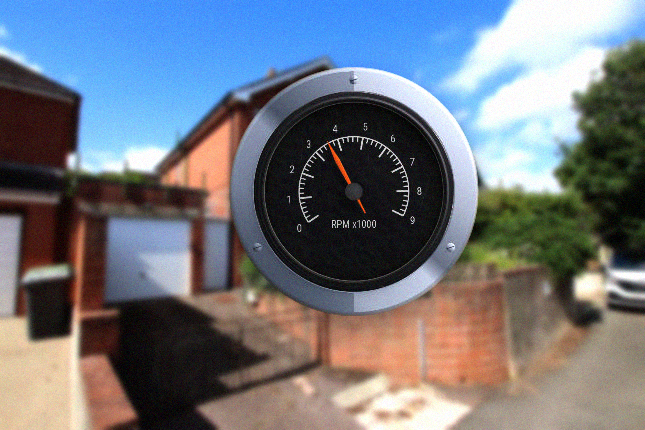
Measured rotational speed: 3600 rpm
